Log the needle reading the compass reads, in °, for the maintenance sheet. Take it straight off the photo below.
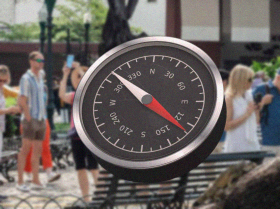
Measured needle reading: 130 °
